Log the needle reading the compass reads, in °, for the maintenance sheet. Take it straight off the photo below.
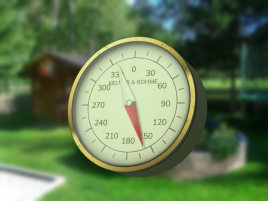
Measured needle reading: 157.5 °
